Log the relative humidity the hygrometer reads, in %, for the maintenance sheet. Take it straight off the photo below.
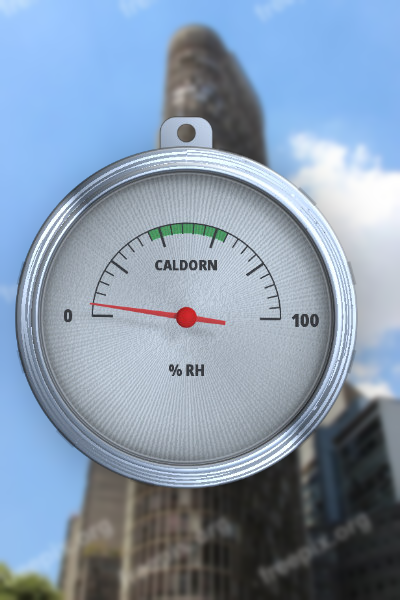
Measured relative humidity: 4 %
